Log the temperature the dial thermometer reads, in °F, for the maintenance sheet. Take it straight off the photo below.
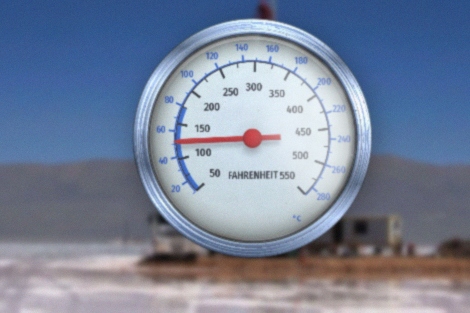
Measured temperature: 125 °F
